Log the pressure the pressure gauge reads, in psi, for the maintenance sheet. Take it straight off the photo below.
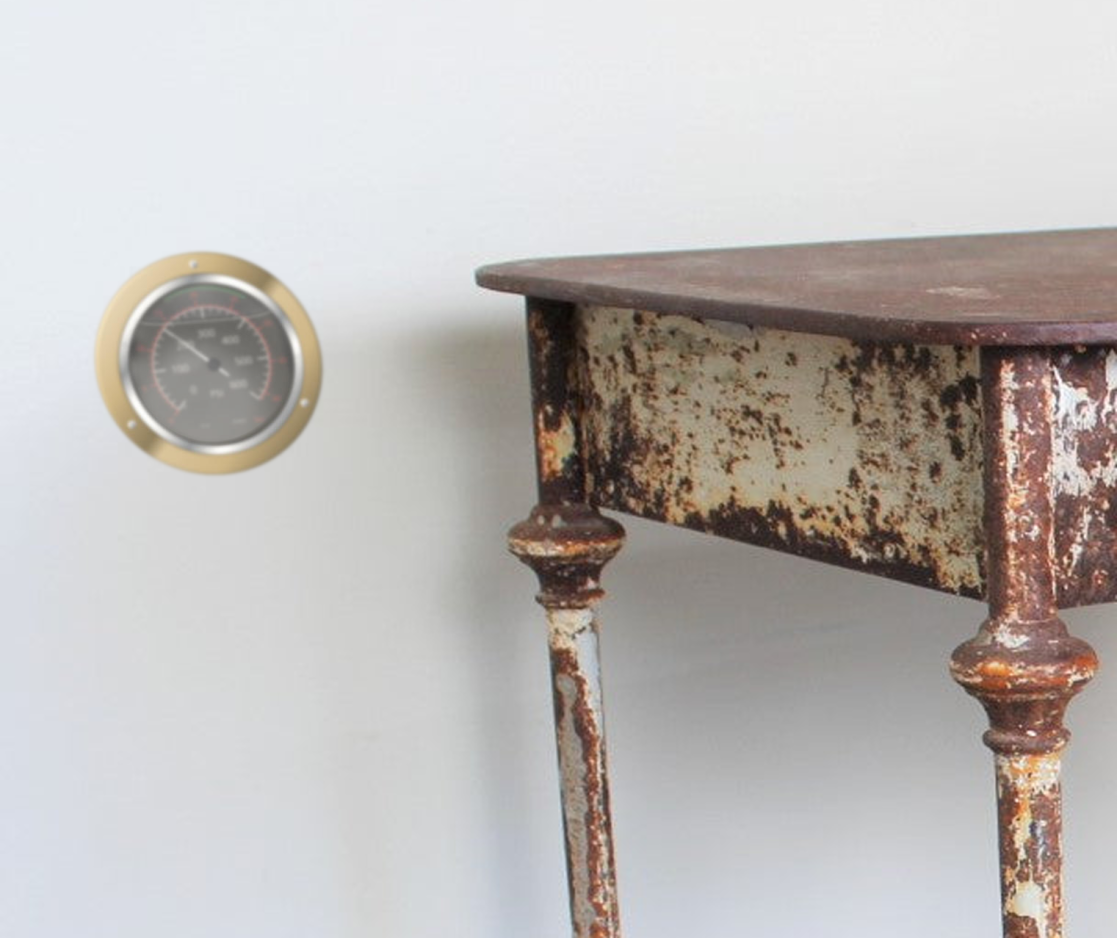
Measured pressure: 200 psi
